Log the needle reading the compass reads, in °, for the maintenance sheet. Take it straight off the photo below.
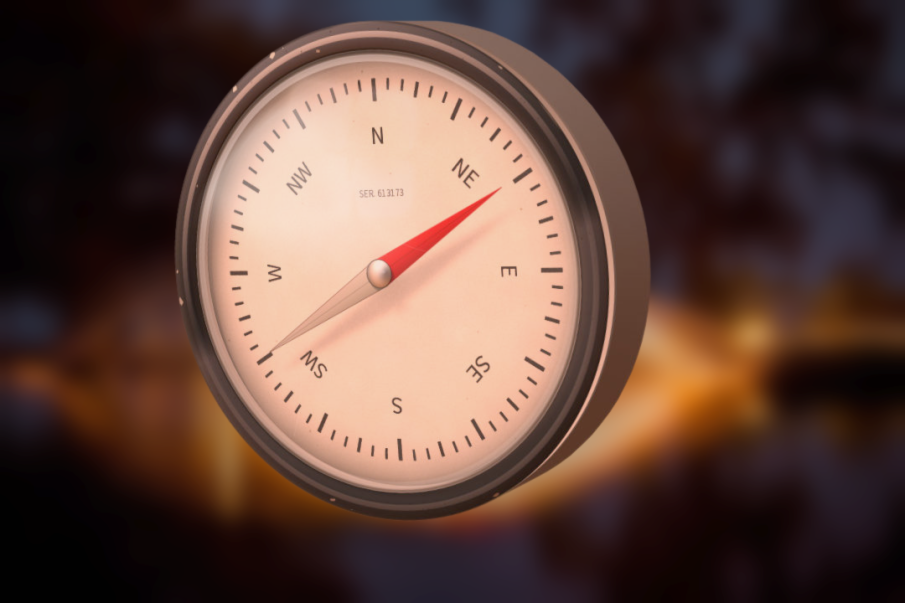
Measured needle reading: 60 °
